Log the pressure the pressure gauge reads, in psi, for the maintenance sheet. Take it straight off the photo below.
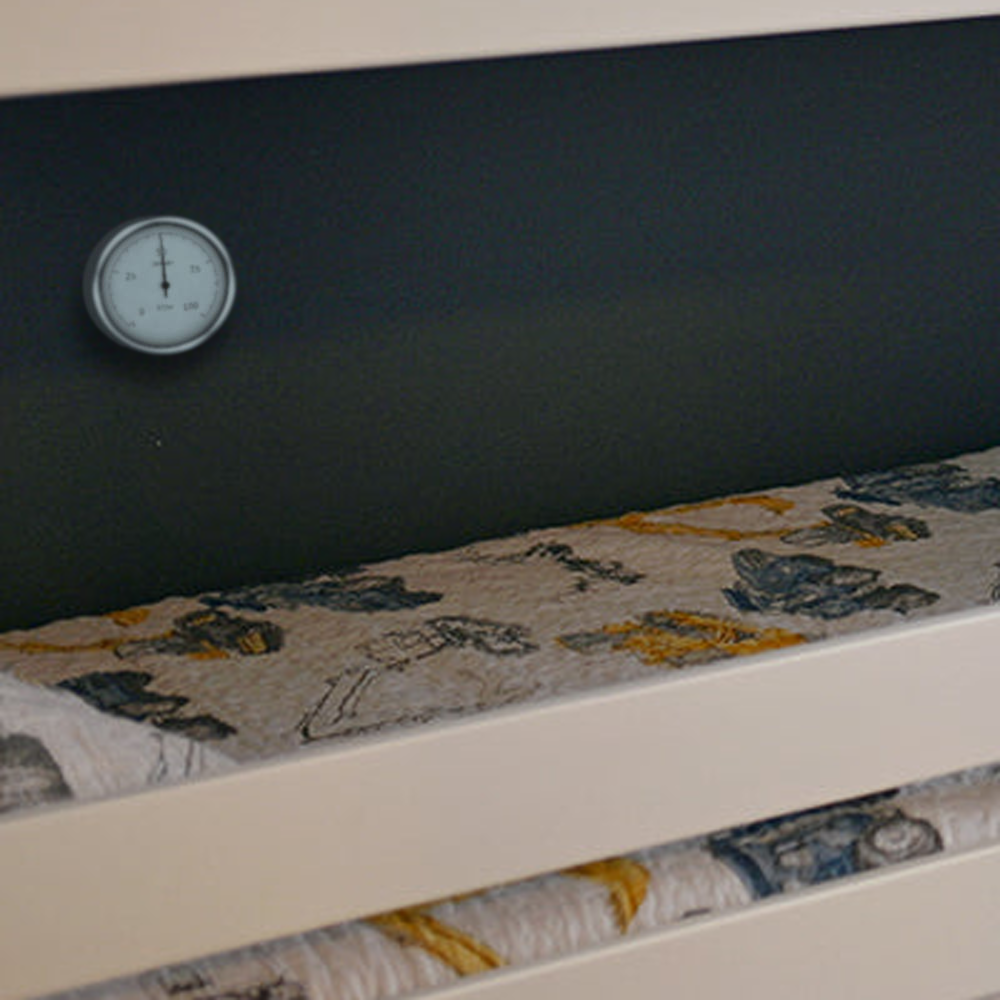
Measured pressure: 50 psi
